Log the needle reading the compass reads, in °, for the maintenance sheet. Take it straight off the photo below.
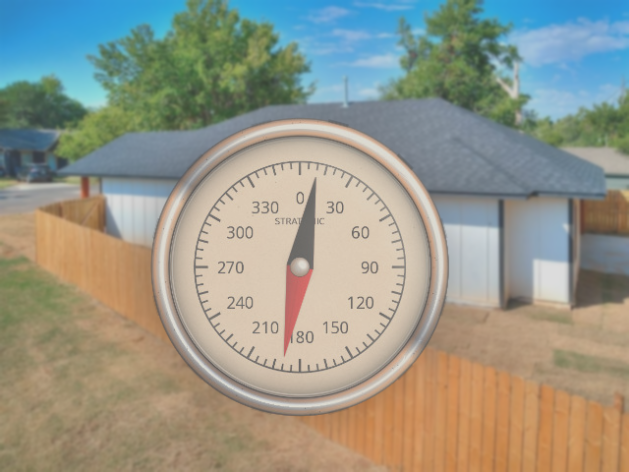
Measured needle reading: 190 °
